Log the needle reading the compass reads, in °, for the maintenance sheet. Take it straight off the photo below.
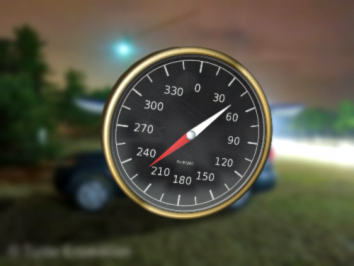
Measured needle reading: 225 °
